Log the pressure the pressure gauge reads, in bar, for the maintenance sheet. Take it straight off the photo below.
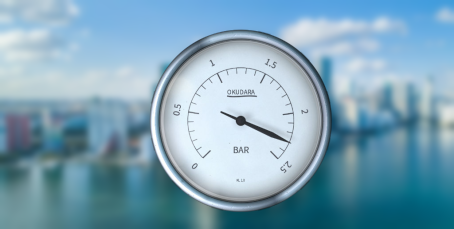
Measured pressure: 2.3 bar
